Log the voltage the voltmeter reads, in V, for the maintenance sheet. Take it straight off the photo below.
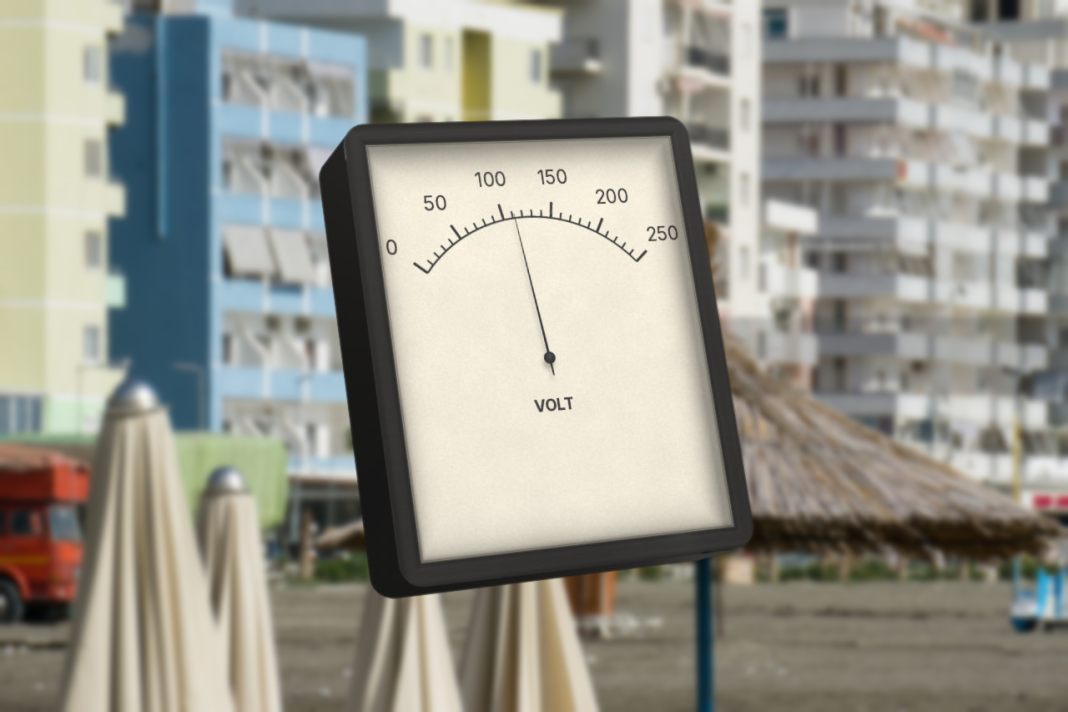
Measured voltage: 110 V
